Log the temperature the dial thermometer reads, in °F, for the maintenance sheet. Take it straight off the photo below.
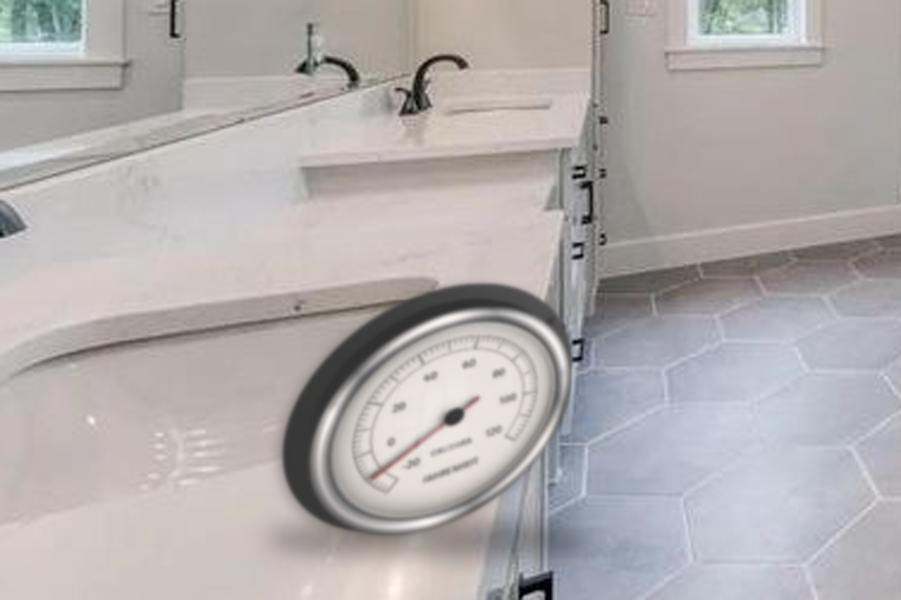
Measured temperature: -10 °F
